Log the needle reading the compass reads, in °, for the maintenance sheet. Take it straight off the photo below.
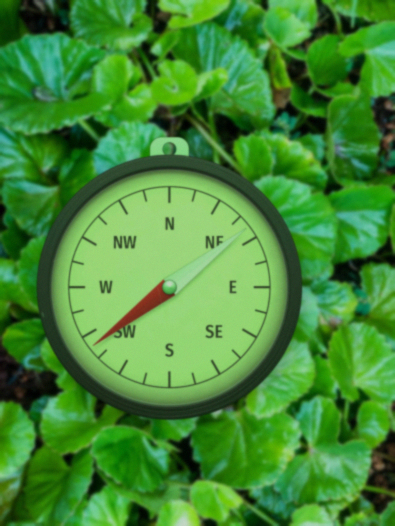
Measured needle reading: 232.5 °
